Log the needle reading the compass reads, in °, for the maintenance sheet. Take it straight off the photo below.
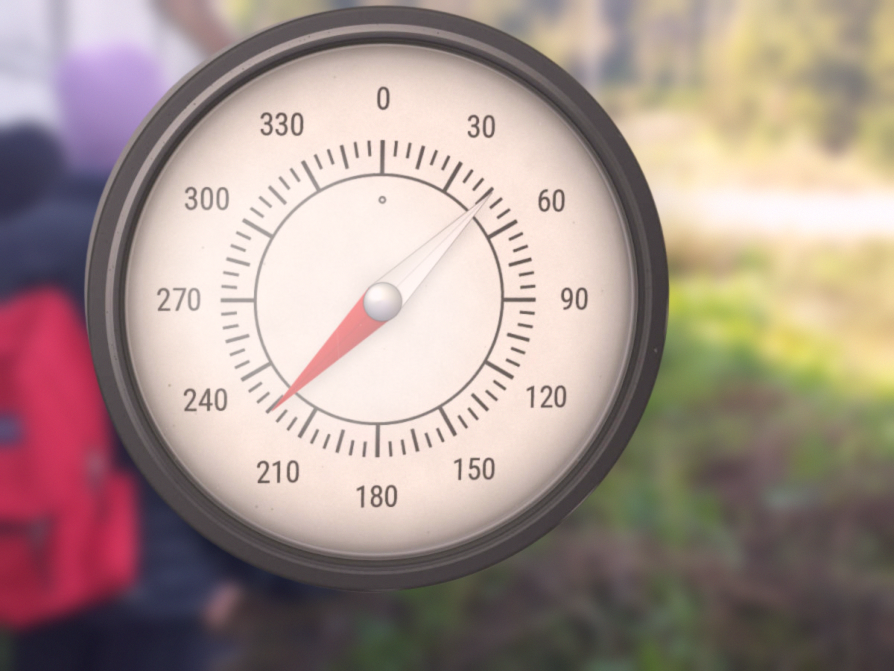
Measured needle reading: 225 °
